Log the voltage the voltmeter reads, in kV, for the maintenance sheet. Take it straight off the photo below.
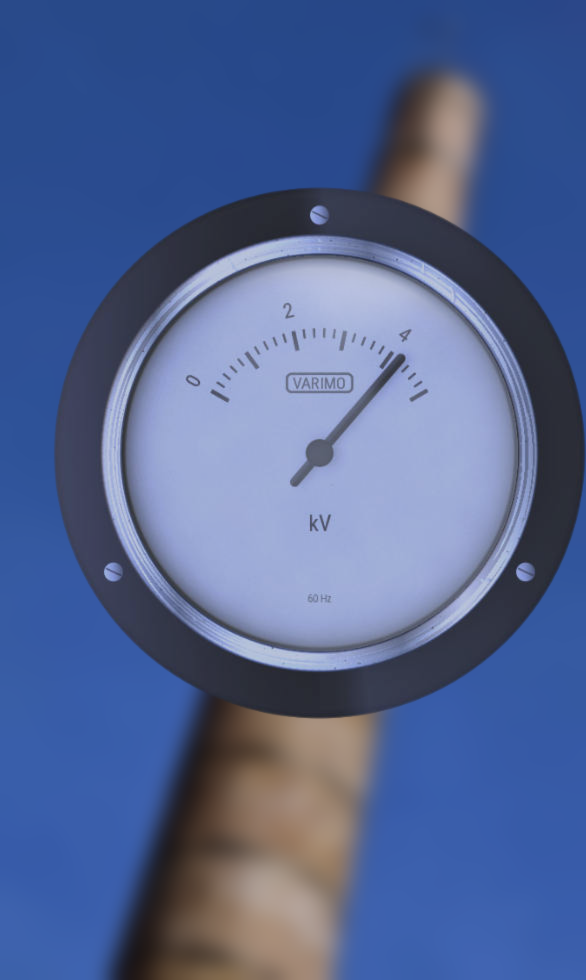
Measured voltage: 4.2 kV
